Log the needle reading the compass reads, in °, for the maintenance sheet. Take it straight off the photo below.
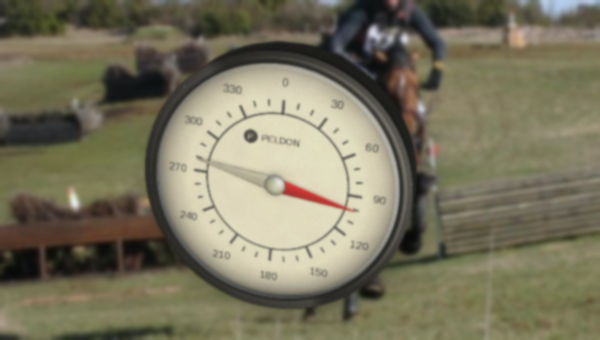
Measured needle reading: 100 °
